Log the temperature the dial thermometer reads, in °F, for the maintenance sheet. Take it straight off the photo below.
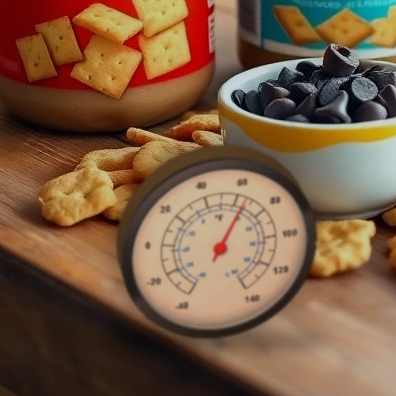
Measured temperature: 65 °F
